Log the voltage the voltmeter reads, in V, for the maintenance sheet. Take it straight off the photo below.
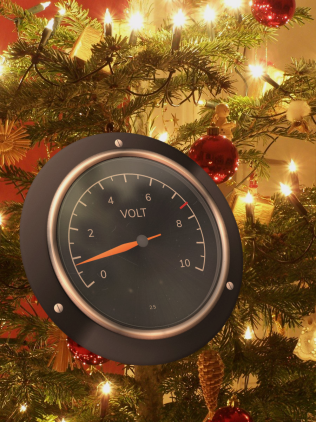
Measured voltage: 0.75 V
